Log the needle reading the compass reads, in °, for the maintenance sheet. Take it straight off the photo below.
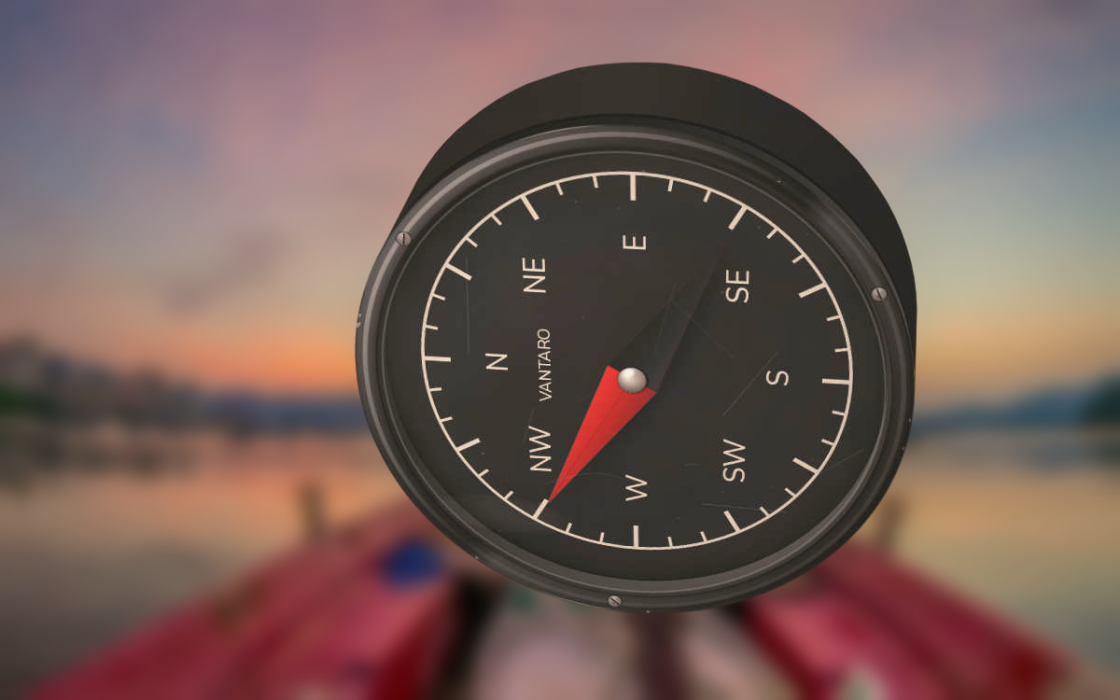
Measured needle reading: 300 °
